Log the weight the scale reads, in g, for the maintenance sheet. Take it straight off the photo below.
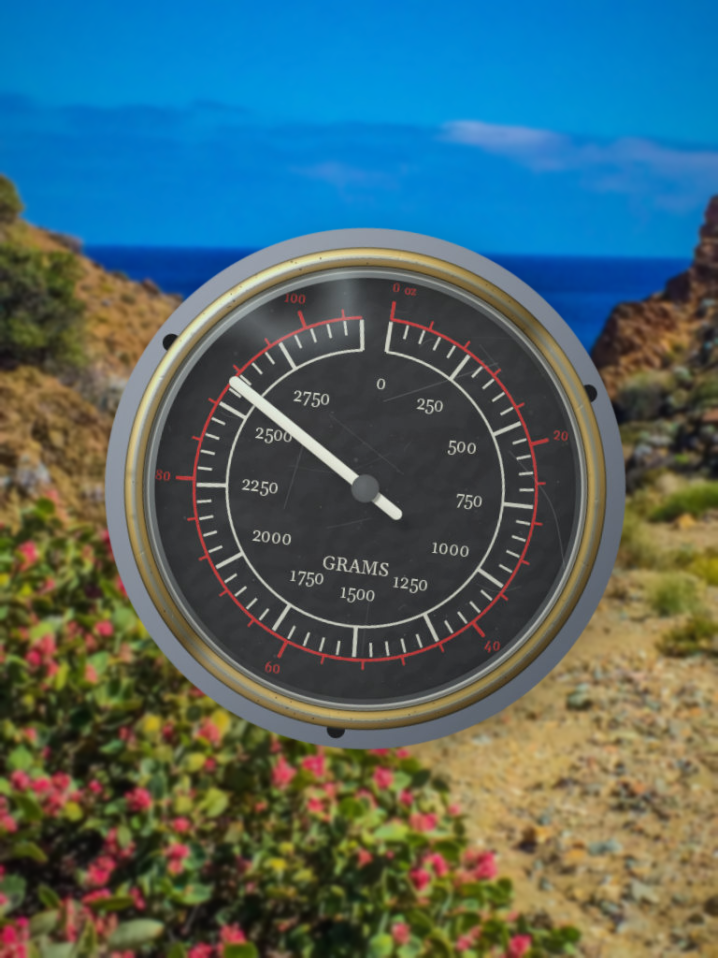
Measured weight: 2575 g
